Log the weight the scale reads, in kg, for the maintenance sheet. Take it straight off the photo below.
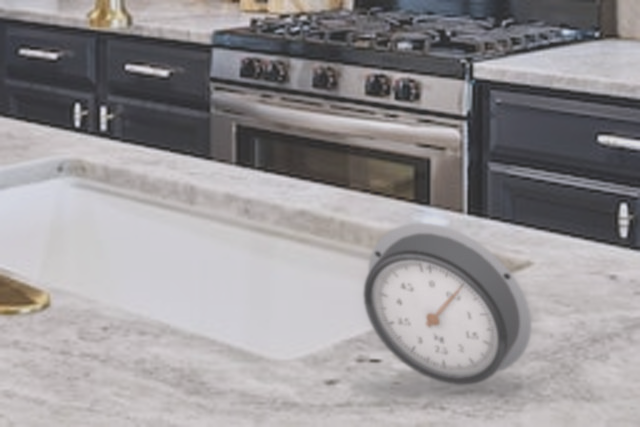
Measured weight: 0.5 kg
